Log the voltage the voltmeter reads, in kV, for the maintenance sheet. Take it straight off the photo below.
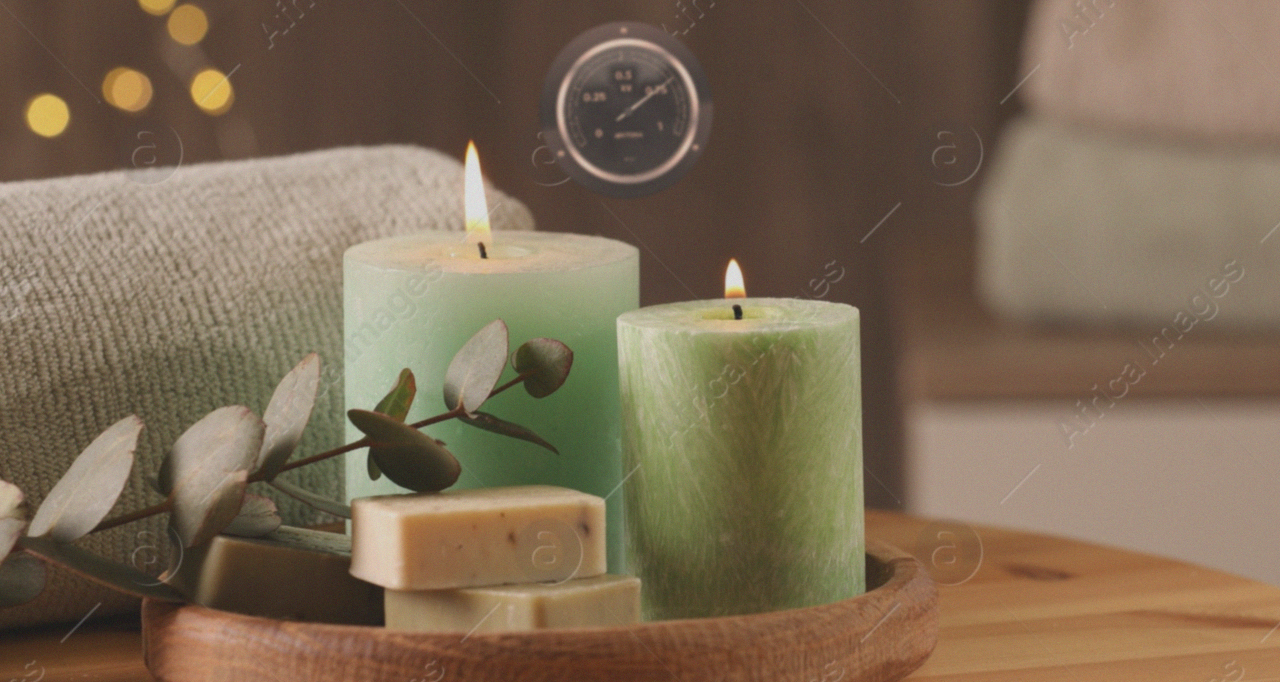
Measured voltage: 0.75 kV
